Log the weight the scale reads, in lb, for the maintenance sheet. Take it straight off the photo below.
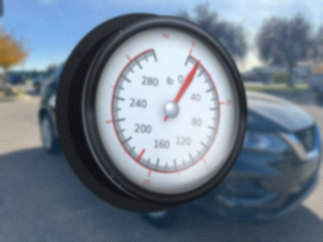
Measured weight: 10 lb
